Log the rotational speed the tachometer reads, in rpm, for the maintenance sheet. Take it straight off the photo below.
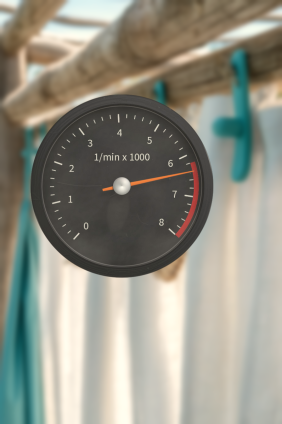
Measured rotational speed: 6400 rpm
